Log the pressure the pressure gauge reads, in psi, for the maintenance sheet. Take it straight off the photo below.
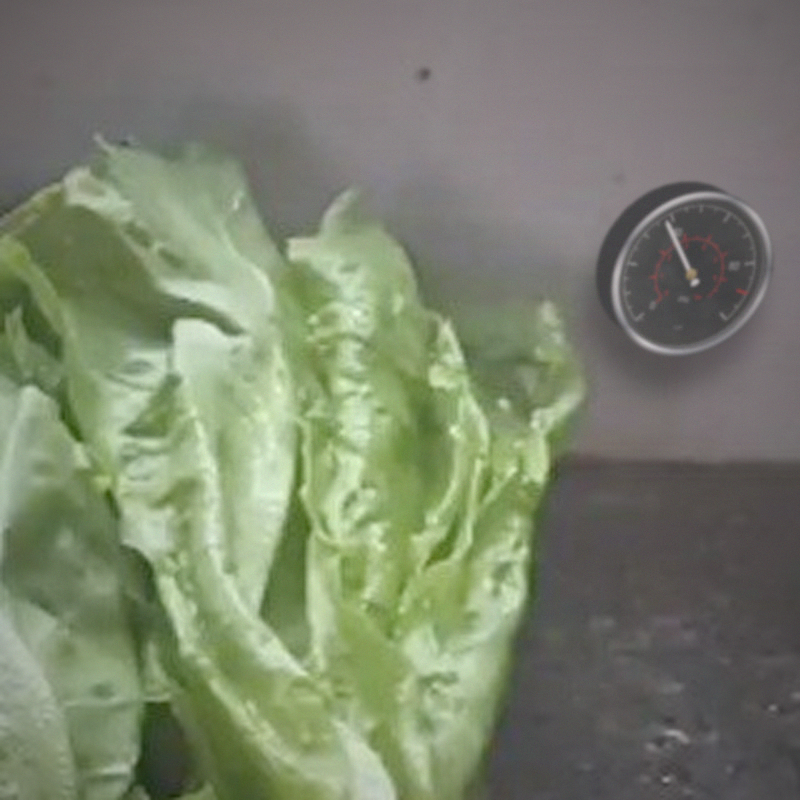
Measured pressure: 37.5 psi
